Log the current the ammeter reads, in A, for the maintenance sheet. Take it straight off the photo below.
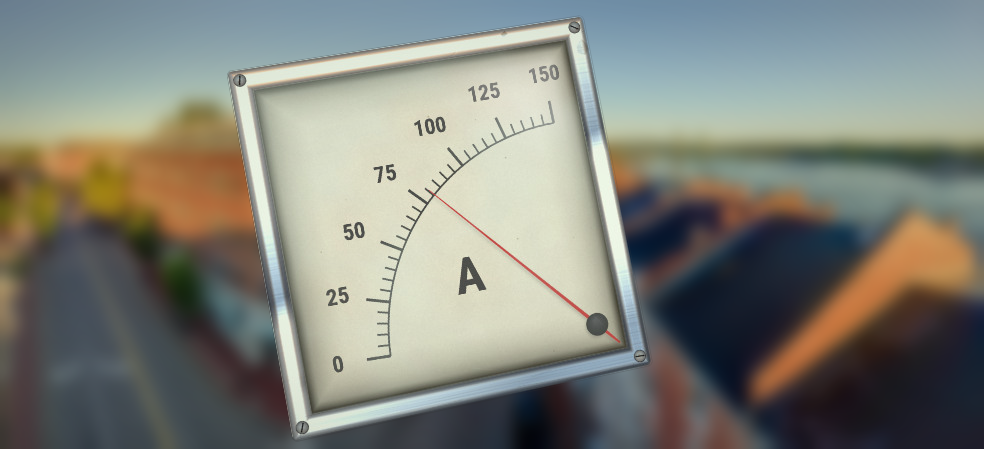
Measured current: 80 A
